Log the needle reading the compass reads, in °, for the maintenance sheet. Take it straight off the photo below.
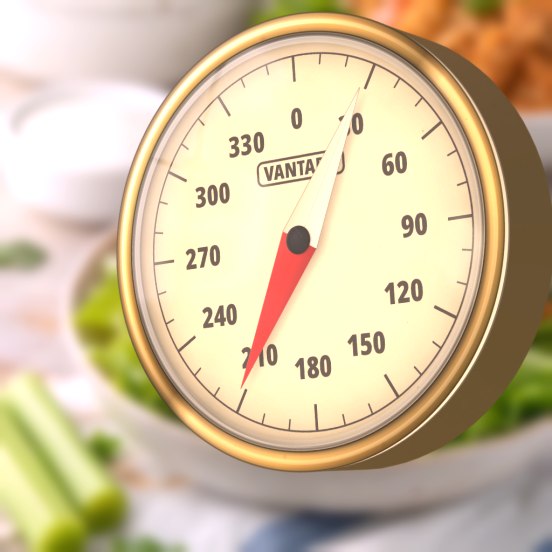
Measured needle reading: 210 °
